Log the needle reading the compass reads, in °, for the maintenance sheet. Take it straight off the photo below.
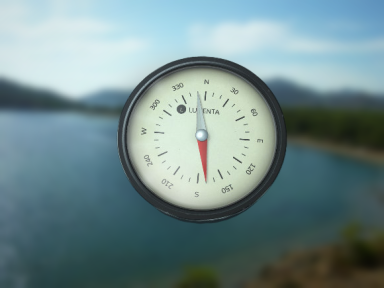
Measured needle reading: 170 °
